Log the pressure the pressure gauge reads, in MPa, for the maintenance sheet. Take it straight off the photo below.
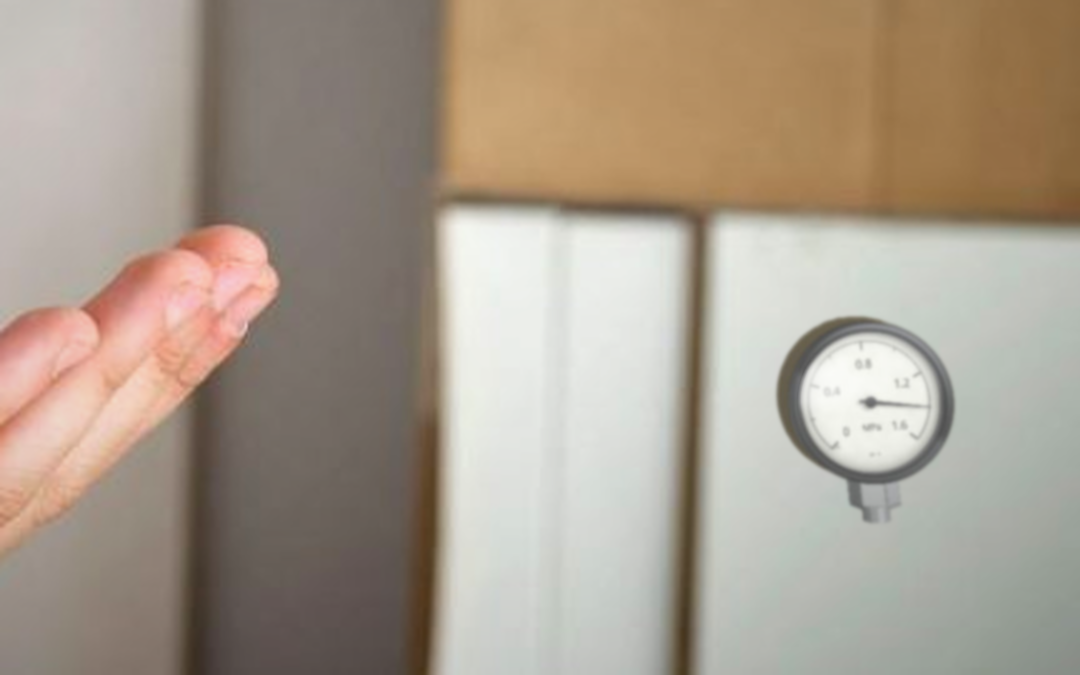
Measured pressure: 1.4 MPa
